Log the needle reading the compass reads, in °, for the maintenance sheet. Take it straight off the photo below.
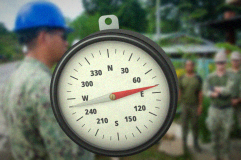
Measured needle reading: 80 °
